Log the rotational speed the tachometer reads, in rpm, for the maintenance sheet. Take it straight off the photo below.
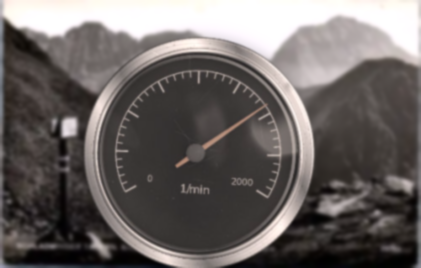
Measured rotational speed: 1450 rpm
